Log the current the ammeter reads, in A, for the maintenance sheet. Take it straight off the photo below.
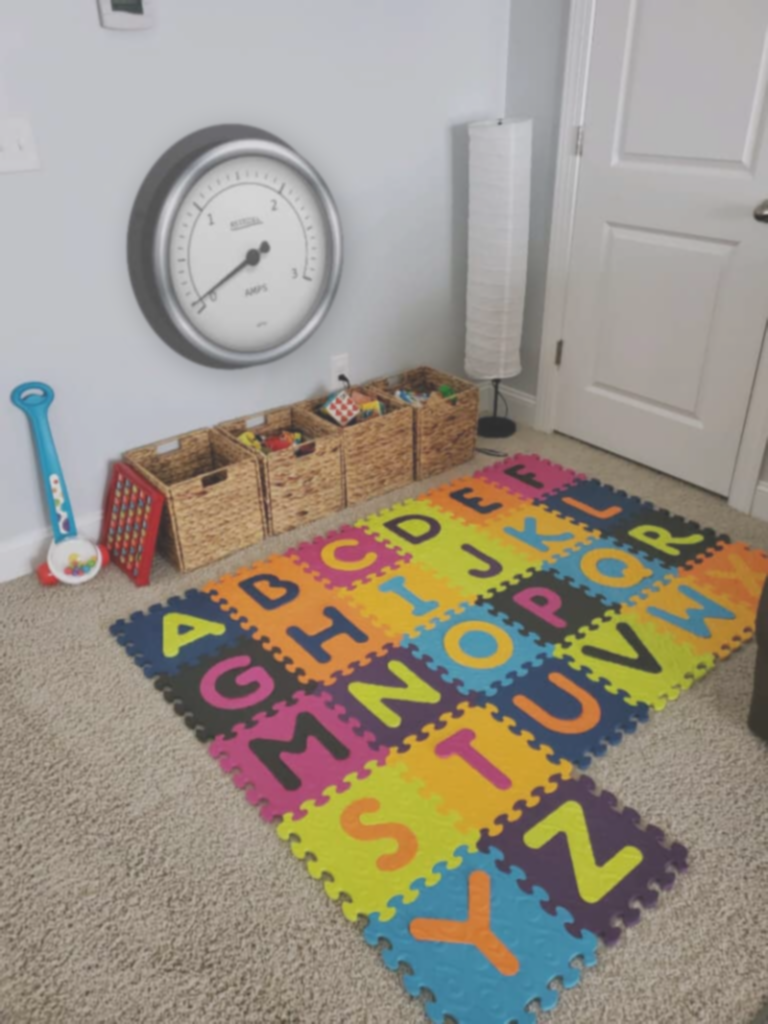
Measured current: 0.1 A
